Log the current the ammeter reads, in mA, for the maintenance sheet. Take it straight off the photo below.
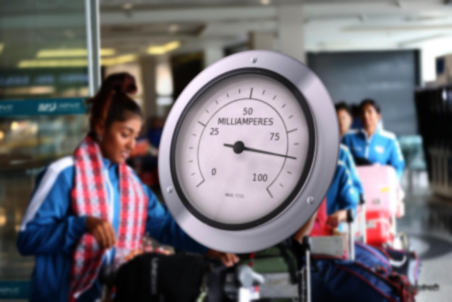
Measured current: 85 mA
